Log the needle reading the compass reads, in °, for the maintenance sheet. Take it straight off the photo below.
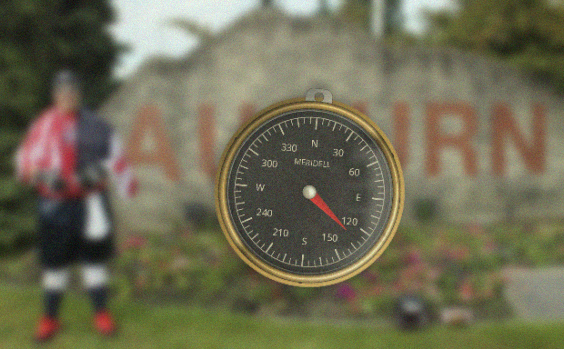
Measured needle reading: 130 °
